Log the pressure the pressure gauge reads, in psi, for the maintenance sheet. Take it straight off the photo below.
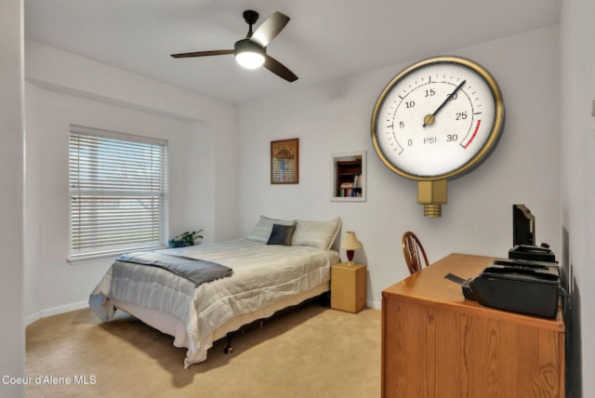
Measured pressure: 20 psi
